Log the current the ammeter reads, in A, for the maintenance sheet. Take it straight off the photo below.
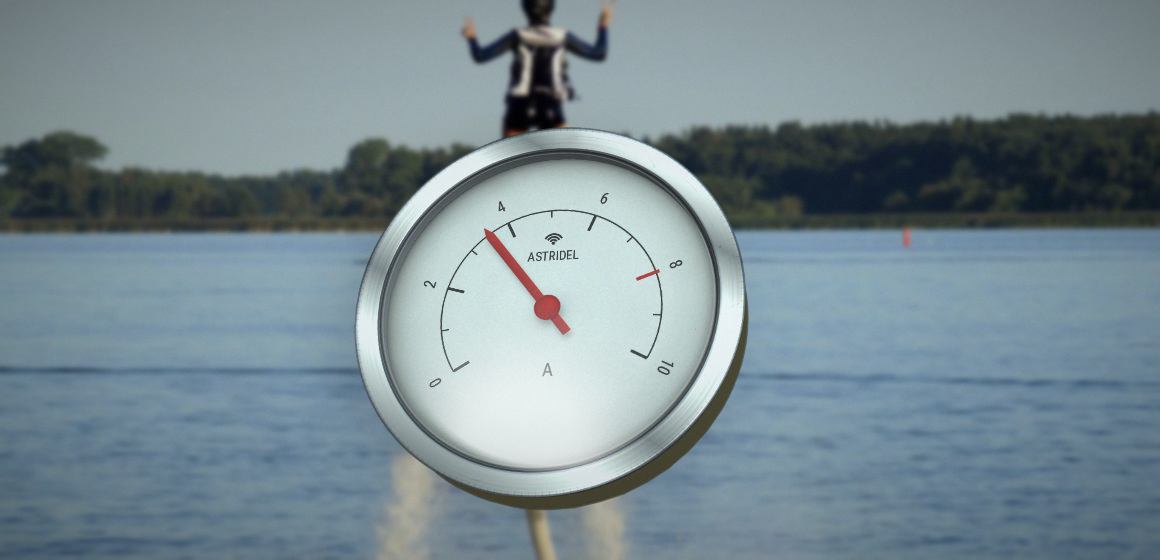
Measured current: 3.5 A
